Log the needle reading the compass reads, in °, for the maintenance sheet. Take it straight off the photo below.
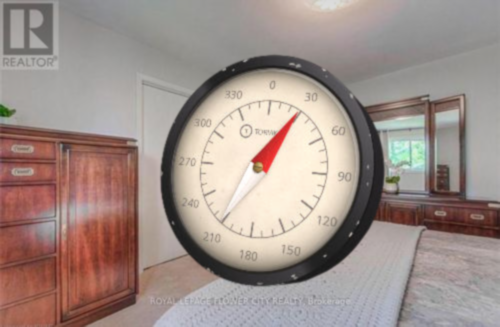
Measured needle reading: 30 °
